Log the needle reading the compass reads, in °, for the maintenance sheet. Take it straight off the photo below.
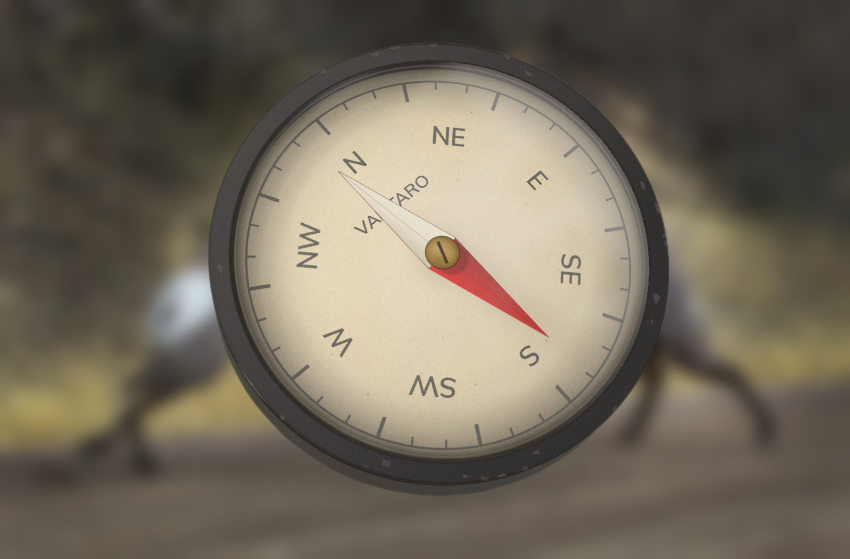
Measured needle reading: 170 °
